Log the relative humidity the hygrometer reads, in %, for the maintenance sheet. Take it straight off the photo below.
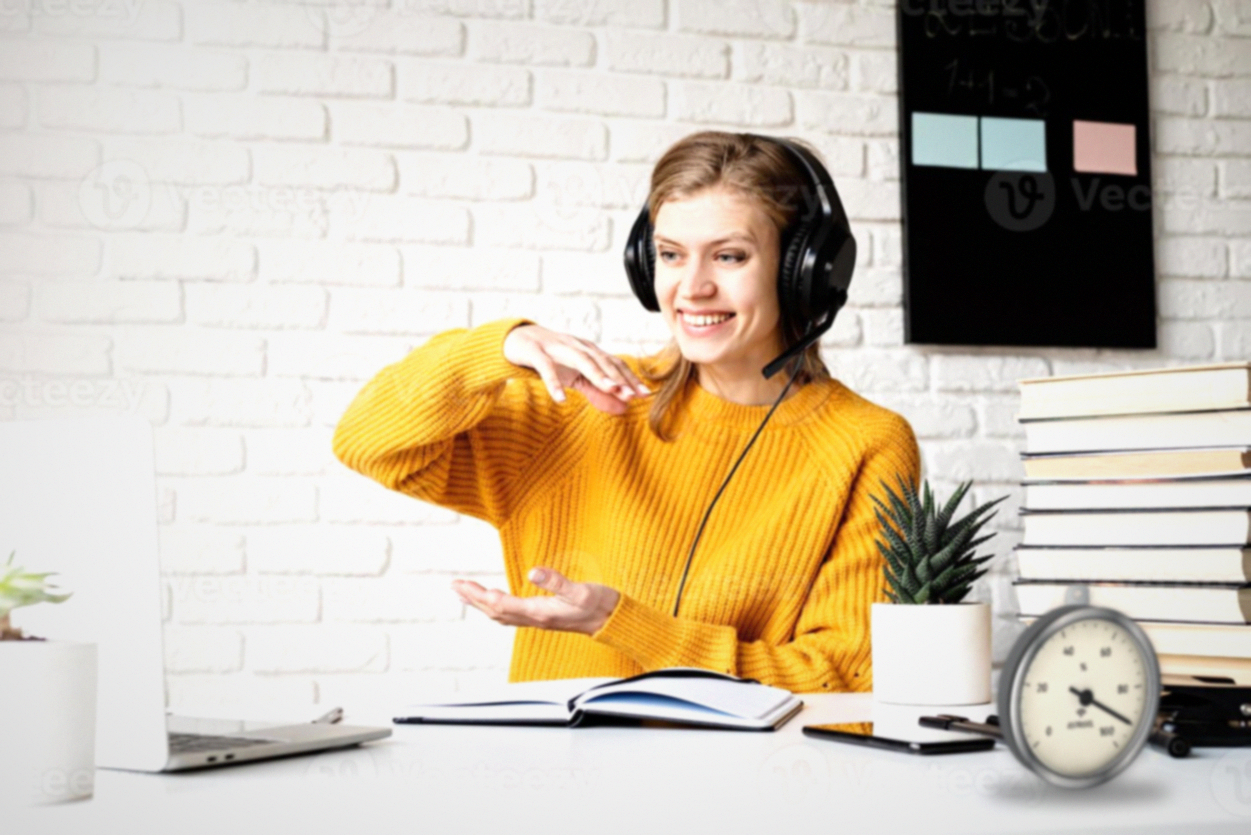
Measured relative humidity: 92 %
